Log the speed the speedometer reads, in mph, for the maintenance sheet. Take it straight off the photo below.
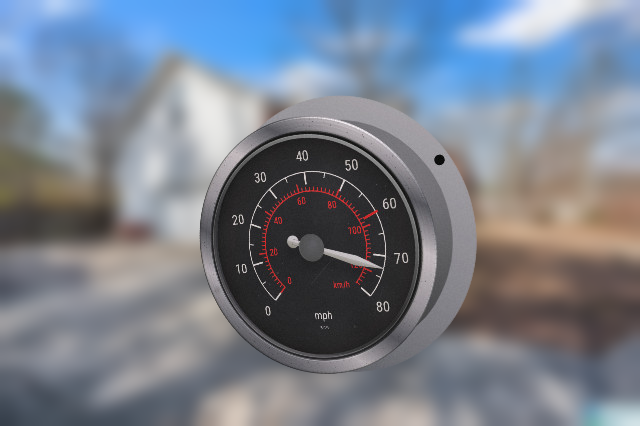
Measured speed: 72.5 mph
